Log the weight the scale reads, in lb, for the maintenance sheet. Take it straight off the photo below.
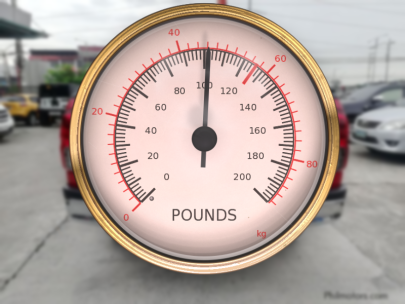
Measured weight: 102 lb
